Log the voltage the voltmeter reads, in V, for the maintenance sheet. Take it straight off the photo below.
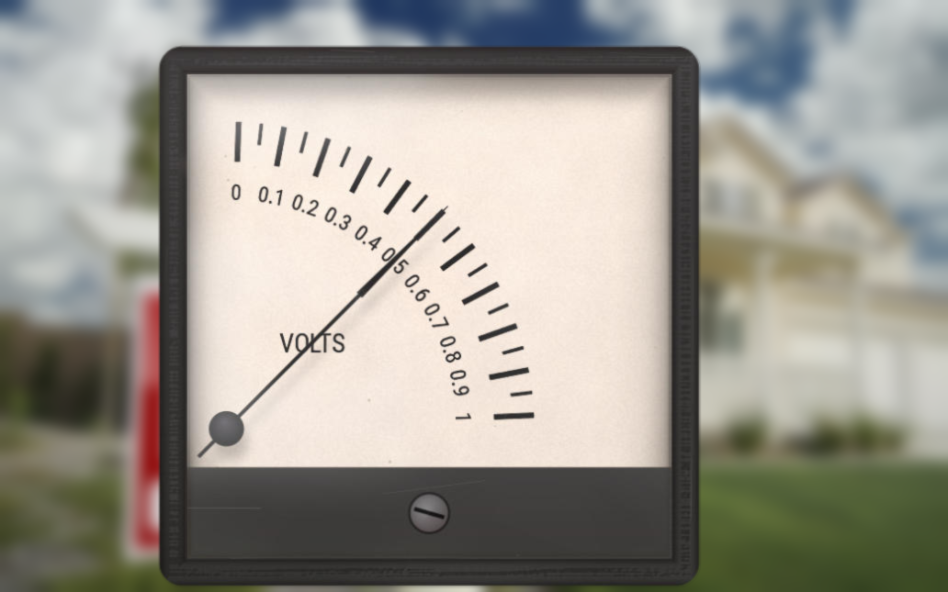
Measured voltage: 0.5 V
